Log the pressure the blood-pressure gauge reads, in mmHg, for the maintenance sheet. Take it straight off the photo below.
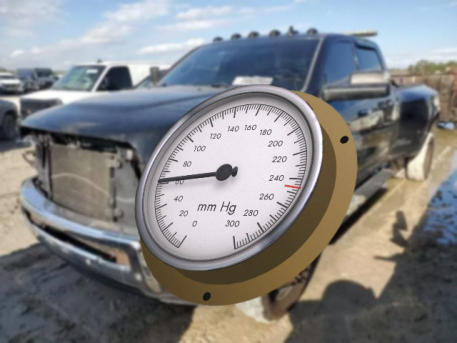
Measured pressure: 60 mmHg
